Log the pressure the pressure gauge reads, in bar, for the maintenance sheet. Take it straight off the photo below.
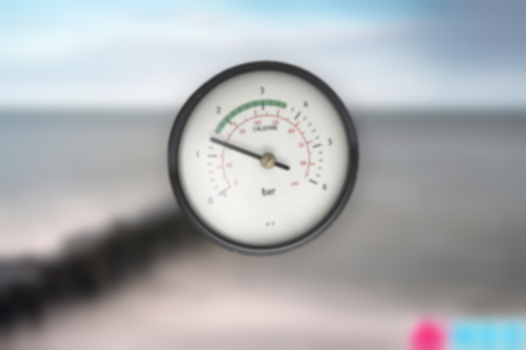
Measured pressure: 1.4 bar
